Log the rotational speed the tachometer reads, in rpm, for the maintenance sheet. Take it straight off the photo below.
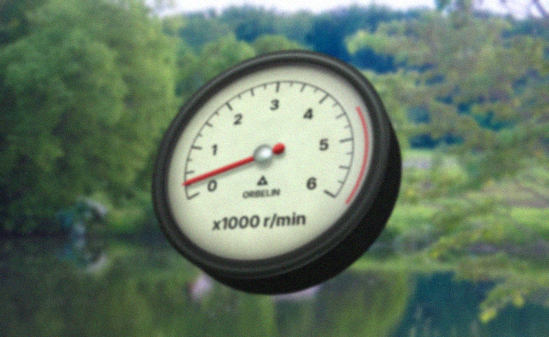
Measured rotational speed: 250 rpm
